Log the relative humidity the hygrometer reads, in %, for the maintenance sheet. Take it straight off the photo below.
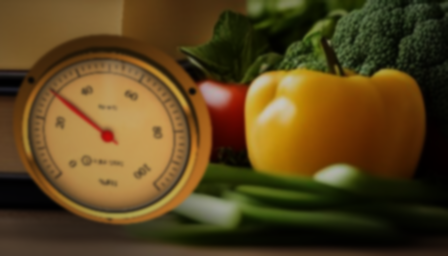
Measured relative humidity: 30 %
